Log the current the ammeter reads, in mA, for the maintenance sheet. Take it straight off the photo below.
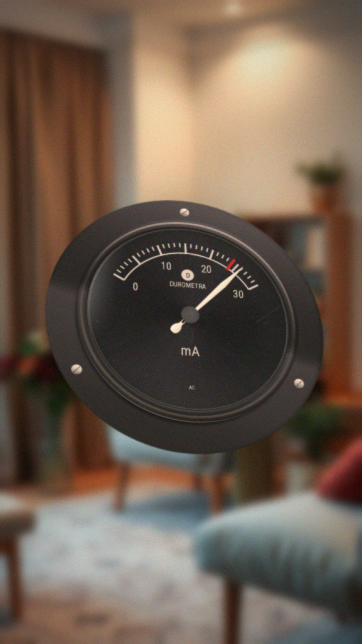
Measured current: 26 mA
